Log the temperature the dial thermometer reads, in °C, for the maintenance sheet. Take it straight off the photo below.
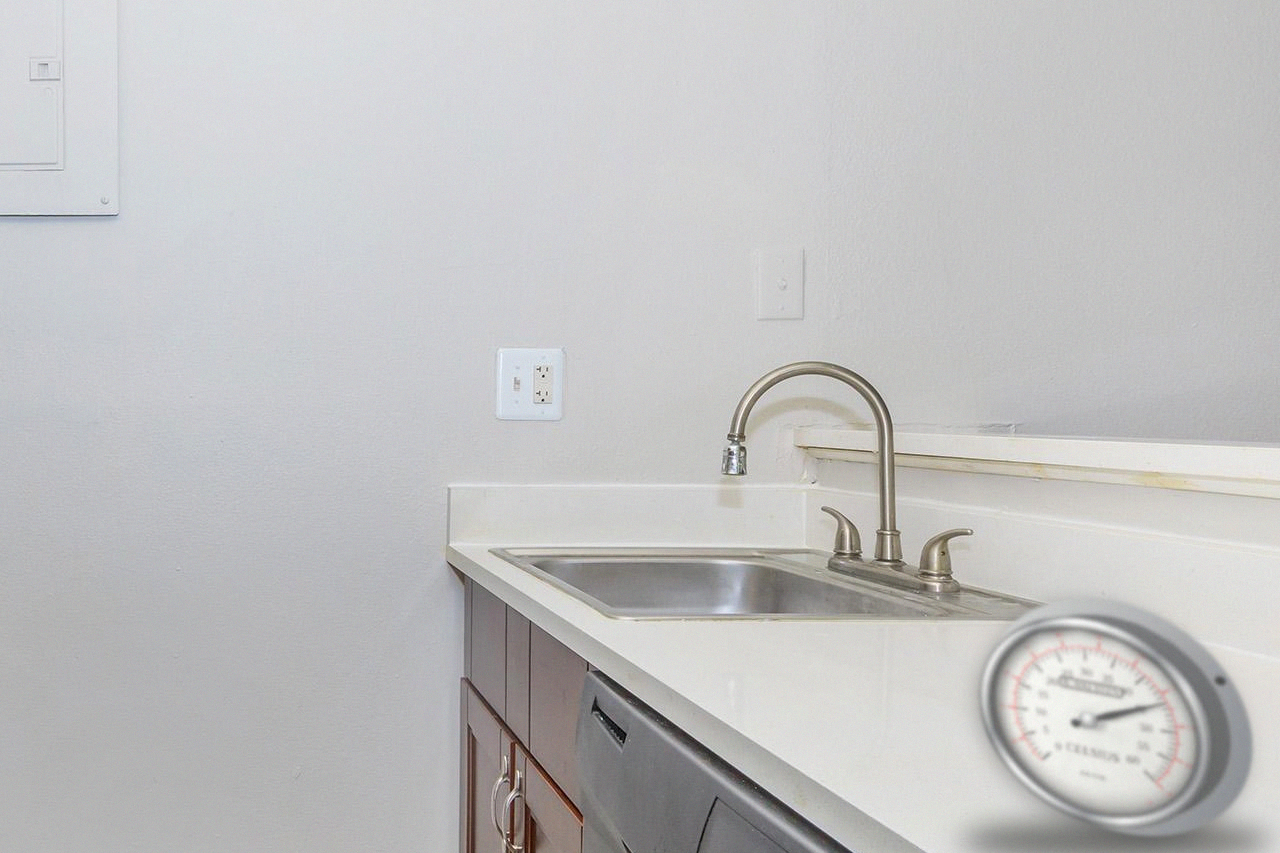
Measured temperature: 45 °C
